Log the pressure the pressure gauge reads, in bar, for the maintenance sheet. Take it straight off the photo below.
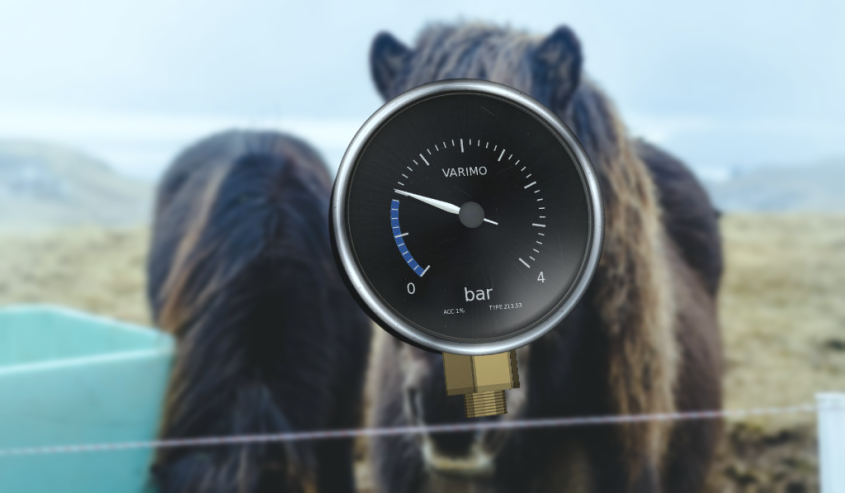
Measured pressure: 1 bar
